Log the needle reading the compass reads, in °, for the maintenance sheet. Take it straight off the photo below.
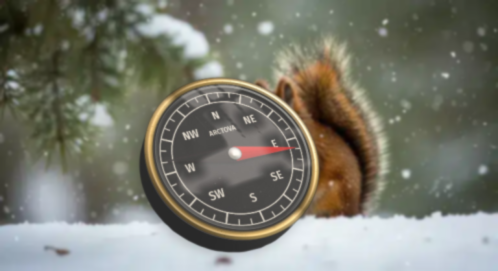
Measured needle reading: 100 °
